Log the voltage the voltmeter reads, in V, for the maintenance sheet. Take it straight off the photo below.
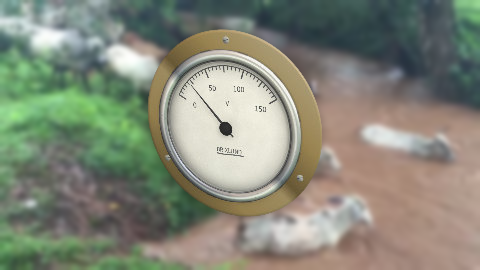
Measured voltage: 25 V
